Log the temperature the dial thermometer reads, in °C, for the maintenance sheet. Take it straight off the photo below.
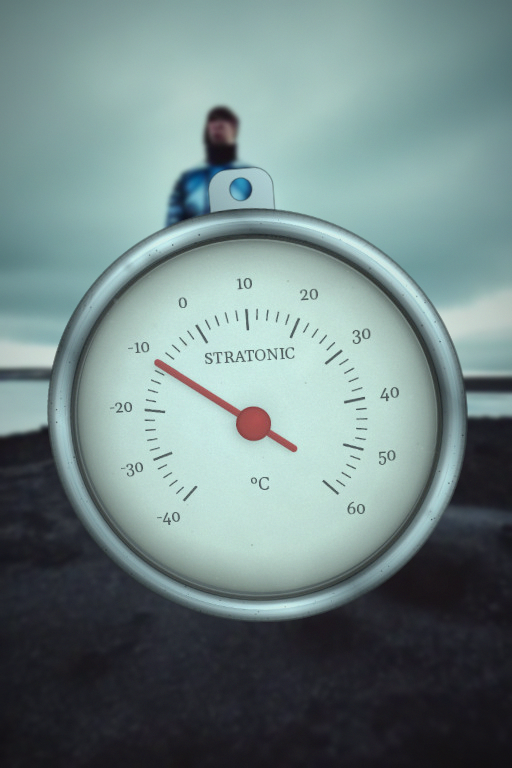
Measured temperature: -10 °C
